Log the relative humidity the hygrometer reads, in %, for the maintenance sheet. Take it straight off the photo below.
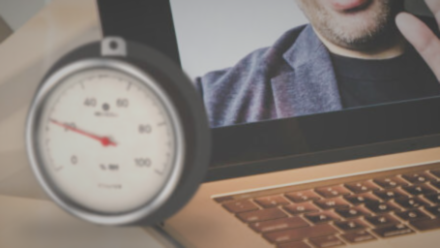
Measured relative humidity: 20 %
